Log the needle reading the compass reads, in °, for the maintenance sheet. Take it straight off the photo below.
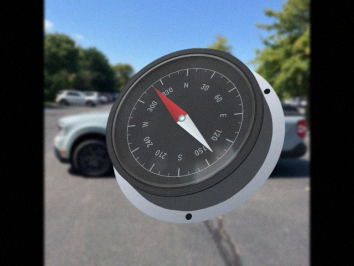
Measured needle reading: 320 °
